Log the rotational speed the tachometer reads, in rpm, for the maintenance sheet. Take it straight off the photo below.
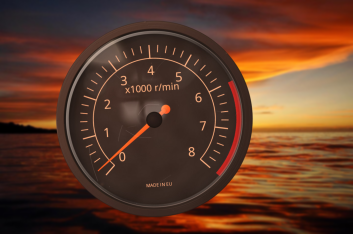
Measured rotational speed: 200 rpm
